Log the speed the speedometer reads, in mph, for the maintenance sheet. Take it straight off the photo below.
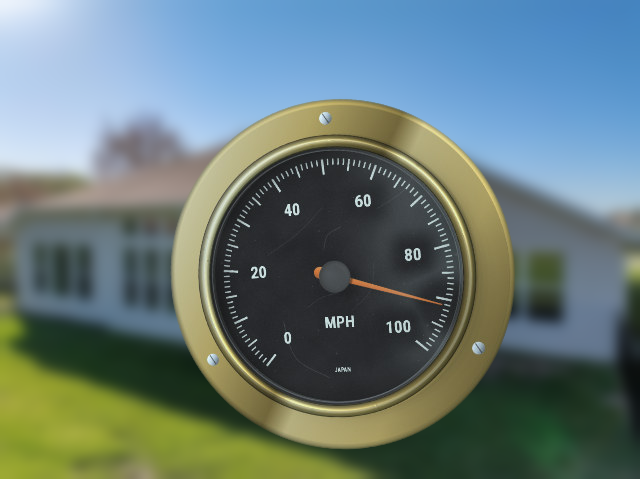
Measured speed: 91 mph
